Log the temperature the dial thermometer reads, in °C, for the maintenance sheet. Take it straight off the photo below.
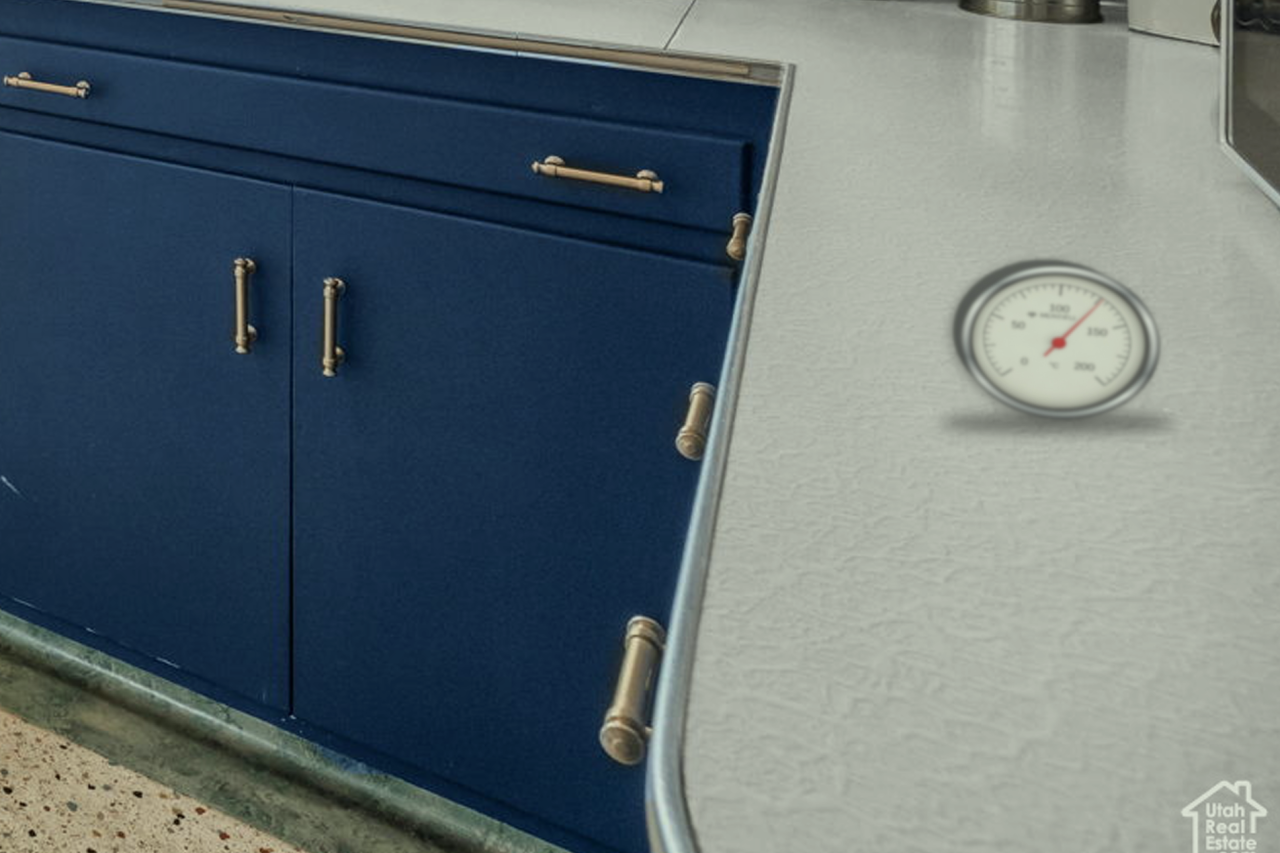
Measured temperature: 125 °C
